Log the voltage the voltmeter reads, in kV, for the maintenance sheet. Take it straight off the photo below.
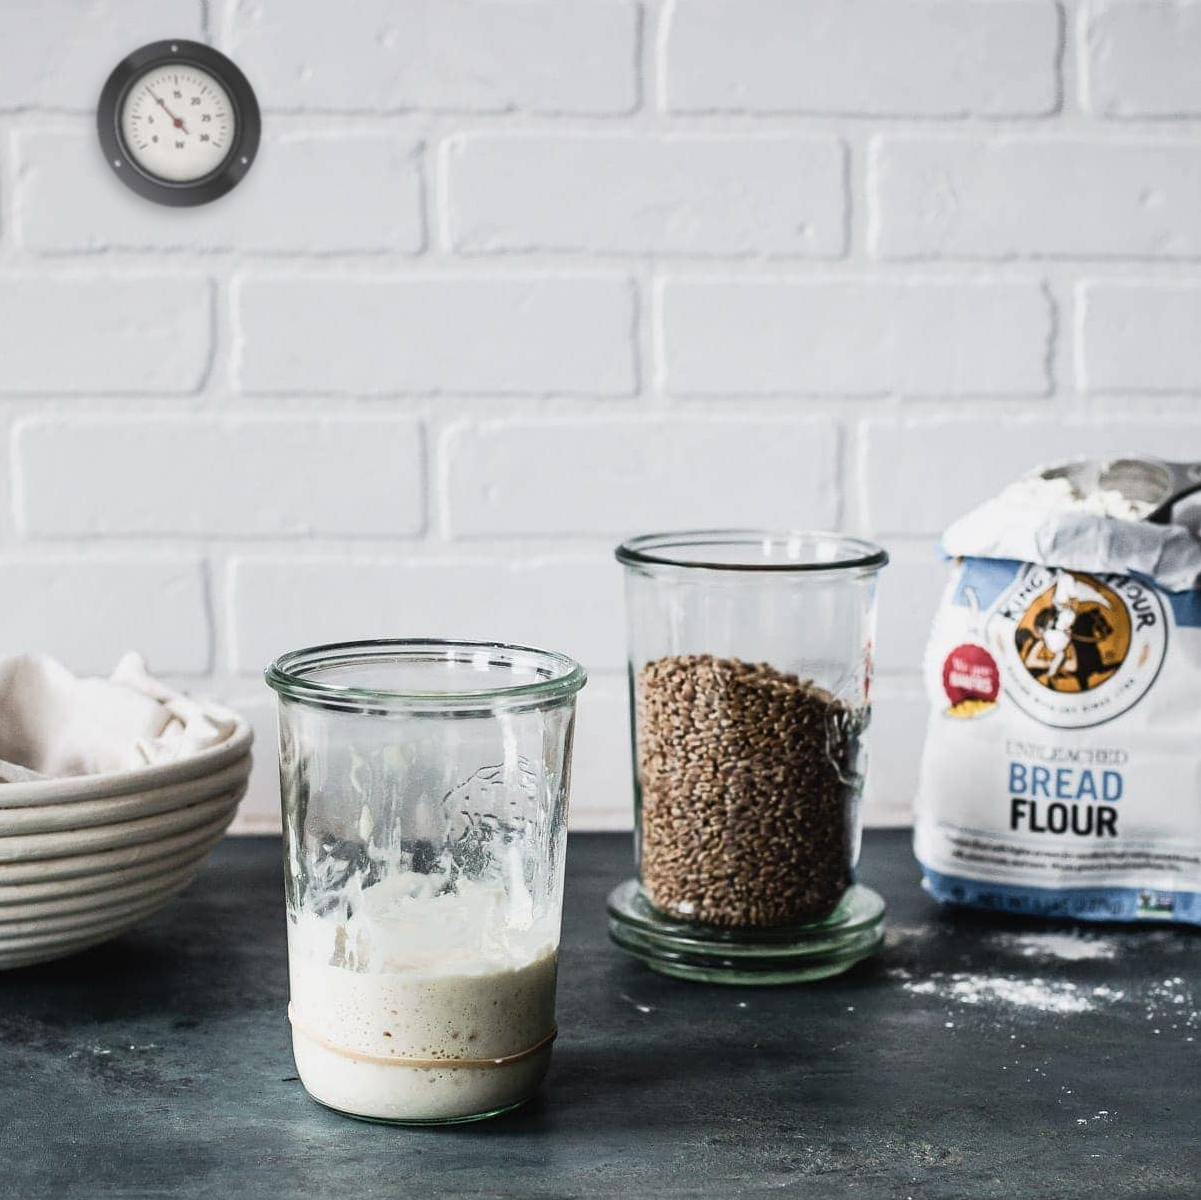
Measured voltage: 10 kV
